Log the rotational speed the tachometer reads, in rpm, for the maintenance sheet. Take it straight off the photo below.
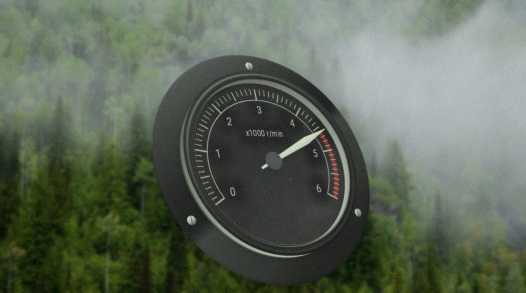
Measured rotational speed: 4600 rpm
